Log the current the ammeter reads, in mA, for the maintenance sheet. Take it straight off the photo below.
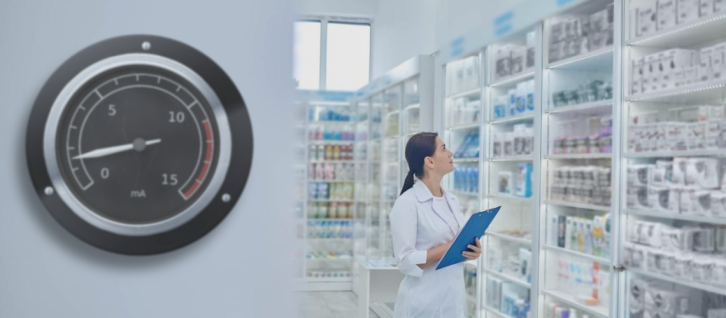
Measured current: 1.5 mA
